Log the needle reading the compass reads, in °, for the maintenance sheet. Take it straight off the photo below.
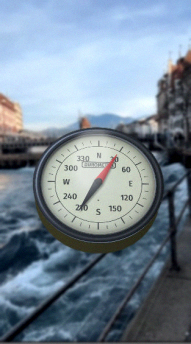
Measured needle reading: 30 °
